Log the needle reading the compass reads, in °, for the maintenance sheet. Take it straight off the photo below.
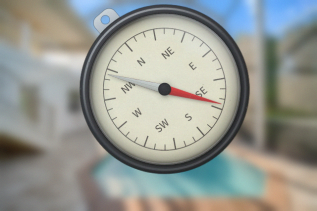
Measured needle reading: 145 °
